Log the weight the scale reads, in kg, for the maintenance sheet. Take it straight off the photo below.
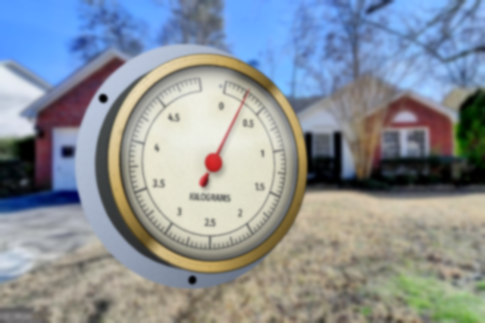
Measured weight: 0.25 kg
